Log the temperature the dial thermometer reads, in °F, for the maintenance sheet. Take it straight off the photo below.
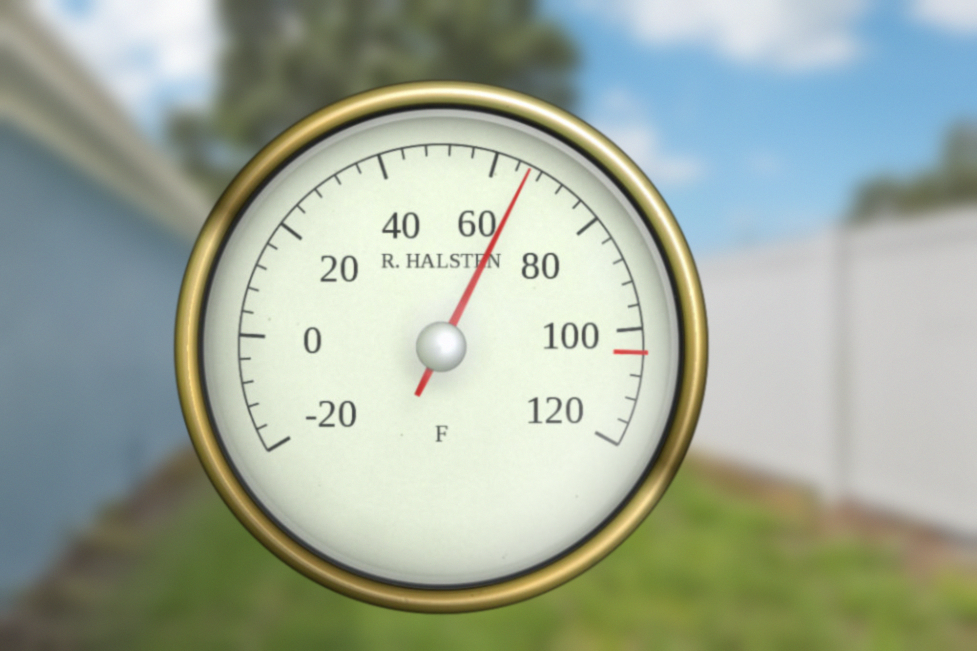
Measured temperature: 66 °F
